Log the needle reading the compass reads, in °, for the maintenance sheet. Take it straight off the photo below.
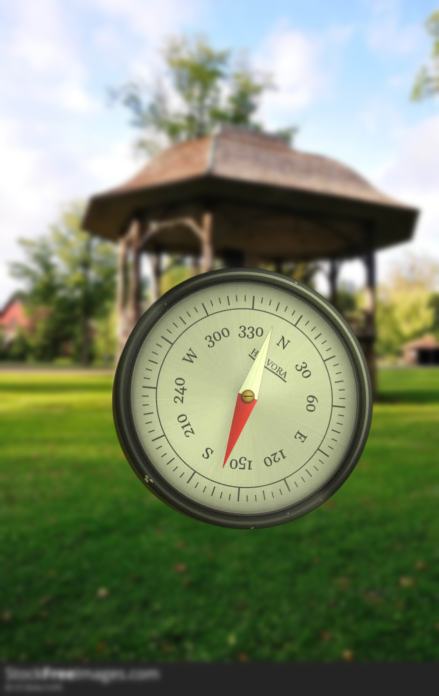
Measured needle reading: 165 °
